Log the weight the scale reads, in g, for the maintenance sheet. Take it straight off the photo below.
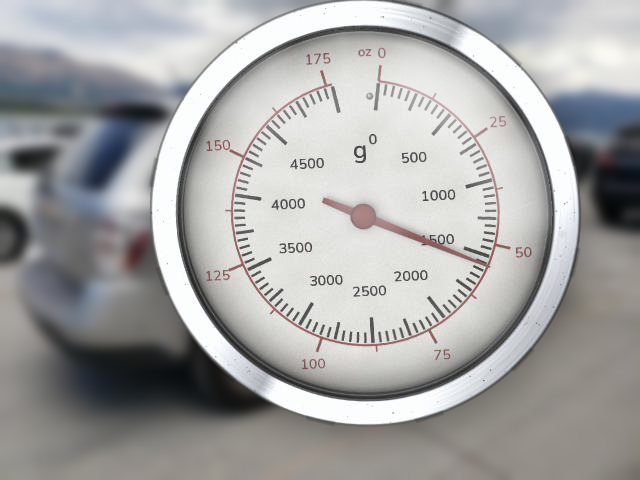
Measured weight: 1550 g
